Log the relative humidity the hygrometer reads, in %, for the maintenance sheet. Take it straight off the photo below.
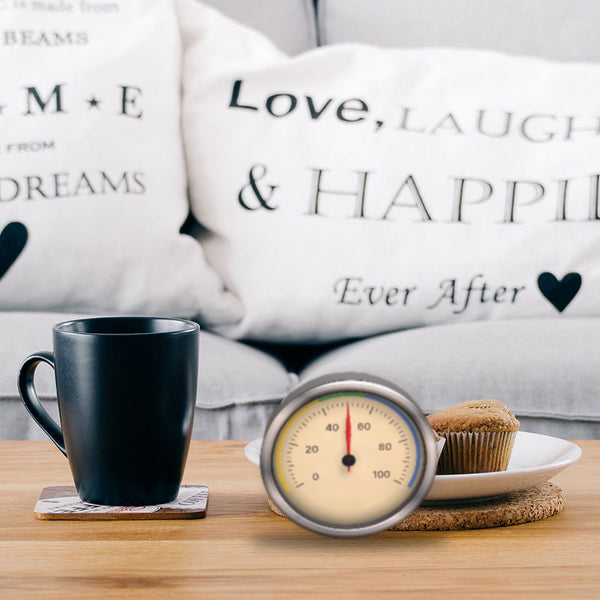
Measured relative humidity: 50 %
